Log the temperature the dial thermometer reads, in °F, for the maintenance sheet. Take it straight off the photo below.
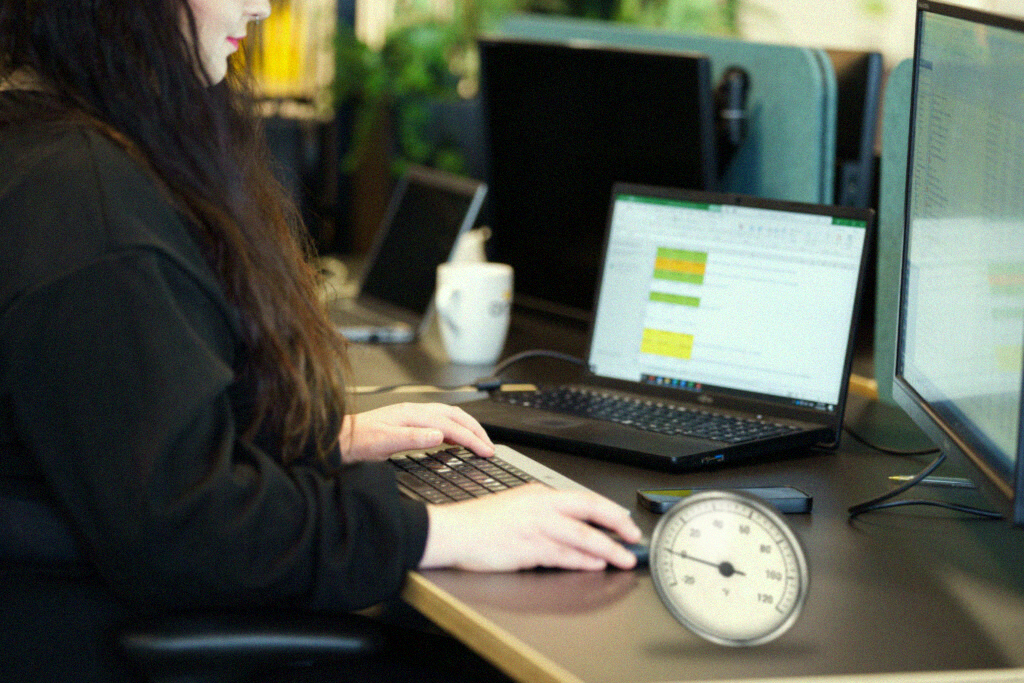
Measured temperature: 0 °F
